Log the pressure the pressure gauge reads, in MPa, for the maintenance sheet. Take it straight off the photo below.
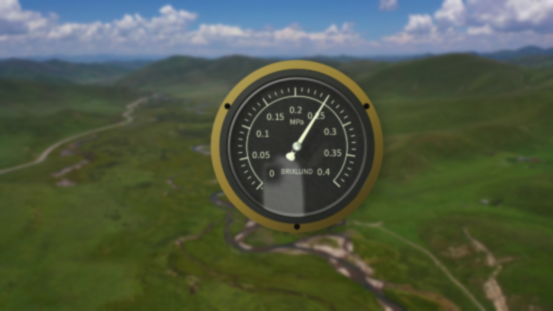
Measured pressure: 0.25 MPa
